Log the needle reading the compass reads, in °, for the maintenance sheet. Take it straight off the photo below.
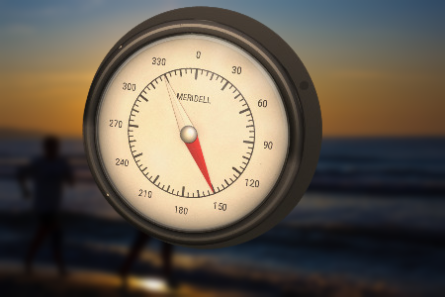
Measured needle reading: 150 °
